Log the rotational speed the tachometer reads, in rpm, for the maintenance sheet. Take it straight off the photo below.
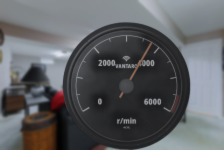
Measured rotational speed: 3750 rpm
